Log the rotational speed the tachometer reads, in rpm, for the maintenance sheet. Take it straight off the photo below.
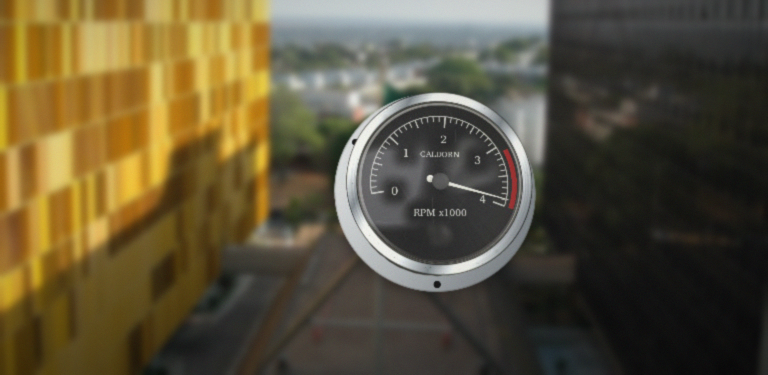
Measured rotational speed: 3900 rpm
